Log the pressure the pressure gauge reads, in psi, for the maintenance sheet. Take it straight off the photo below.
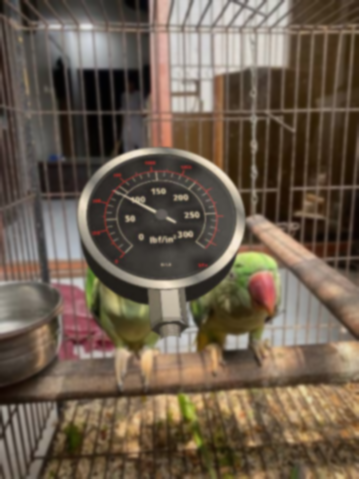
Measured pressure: 90 psi
